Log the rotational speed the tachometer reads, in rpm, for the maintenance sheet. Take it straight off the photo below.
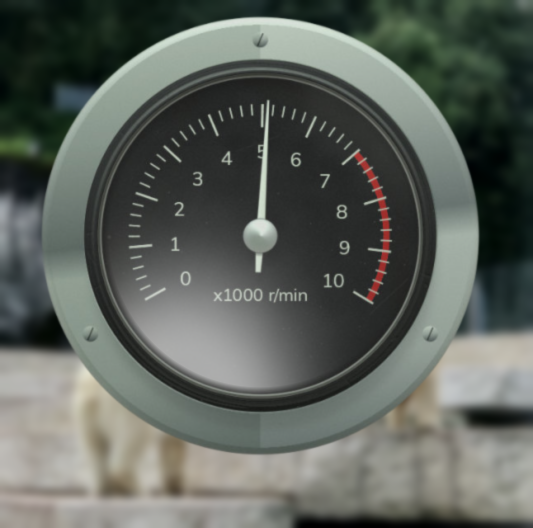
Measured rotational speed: 5100 rpm
